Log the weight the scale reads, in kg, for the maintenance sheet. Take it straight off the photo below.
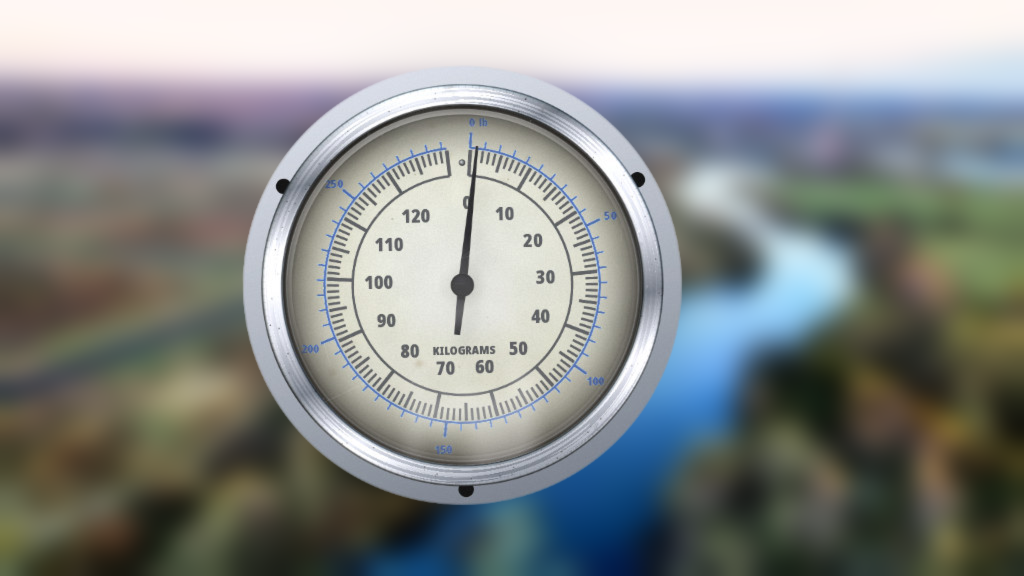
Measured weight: 1 kg
